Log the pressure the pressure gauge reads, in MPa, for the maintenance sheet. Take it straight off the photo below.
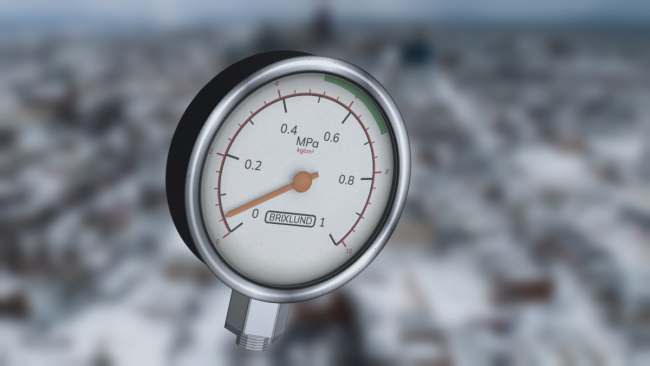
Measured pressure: 0.05 MPa
